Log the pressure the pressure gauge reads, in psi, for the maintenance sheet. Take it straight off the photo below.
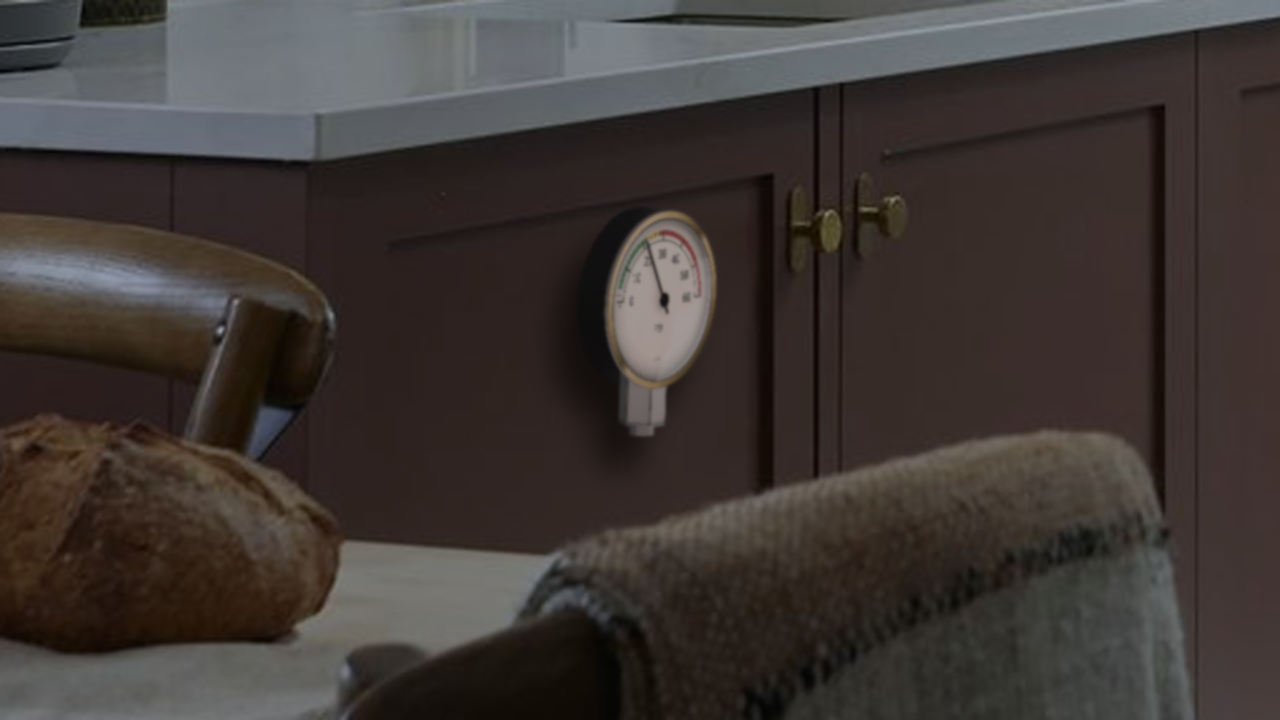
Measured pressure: 20 psi
